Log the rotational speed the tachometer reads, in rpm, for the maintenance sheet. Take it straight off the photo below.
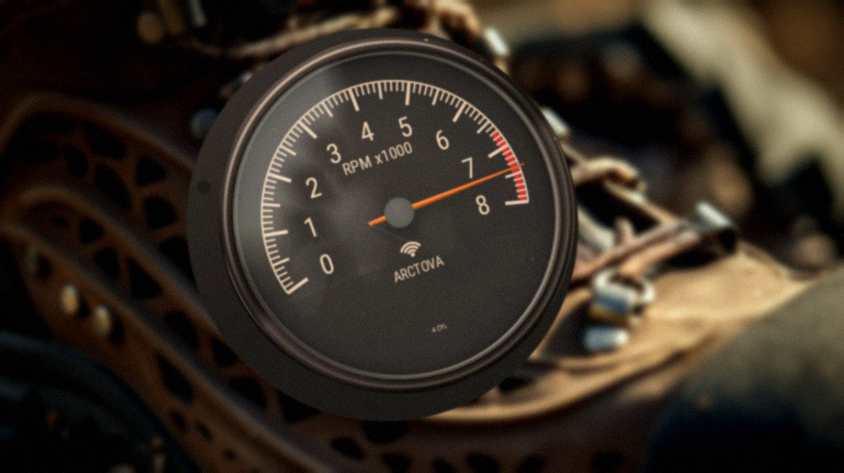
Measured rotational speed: 7400 rpm
